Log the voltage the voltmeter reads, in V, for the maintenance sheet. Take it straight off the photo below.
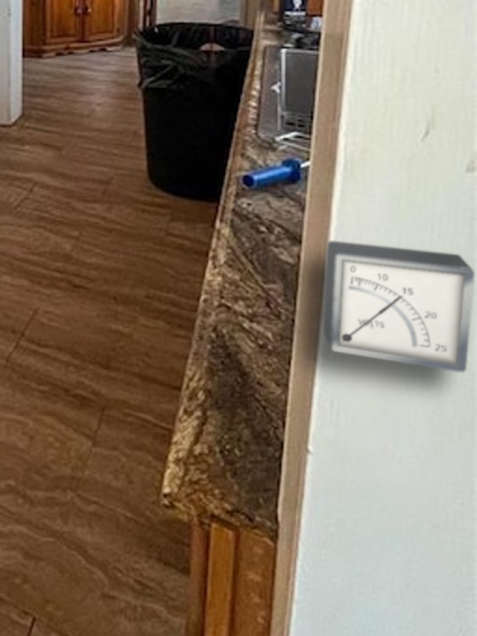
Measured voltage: 15 V
